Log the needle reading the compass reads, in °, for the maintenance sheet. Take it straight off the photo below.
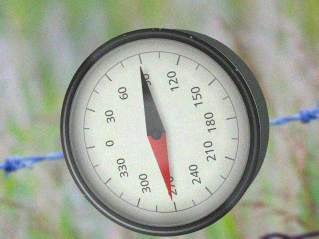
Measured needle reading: 270 °
